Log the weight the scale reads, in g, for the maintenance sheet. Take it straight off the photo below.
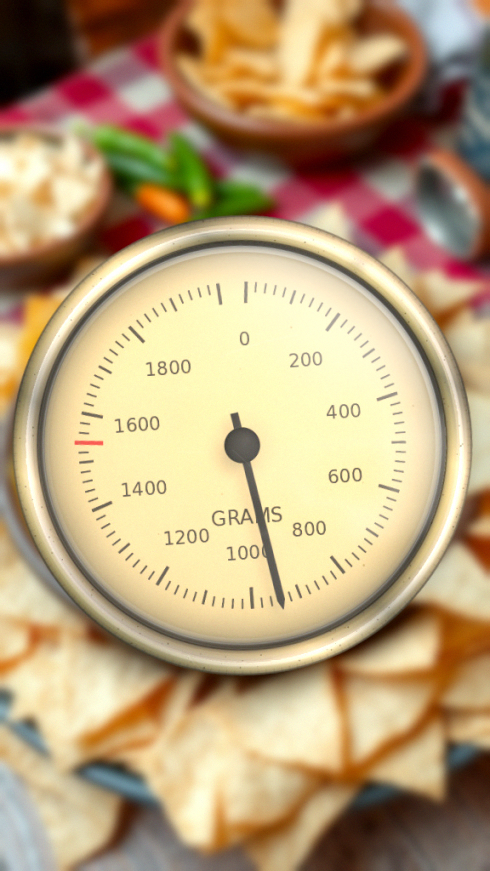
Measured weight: 940 g
